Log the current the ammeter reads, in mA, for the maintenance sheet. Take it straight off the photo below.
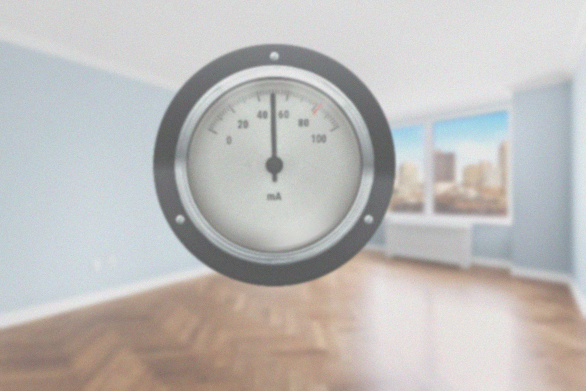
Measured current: 50 mA
